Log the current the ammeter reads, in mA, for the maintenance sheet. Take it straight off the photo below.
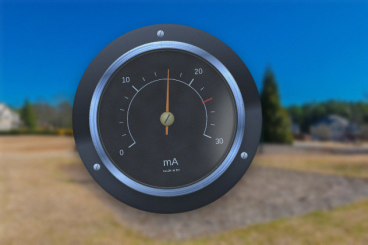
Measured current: 16 mA
